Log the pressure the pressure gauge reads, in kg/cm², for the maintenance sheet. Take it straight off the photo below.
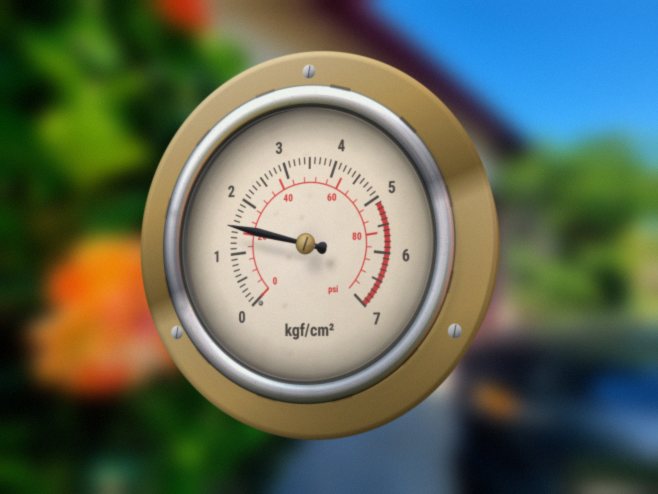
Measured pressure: 1.5 kg/cm²
